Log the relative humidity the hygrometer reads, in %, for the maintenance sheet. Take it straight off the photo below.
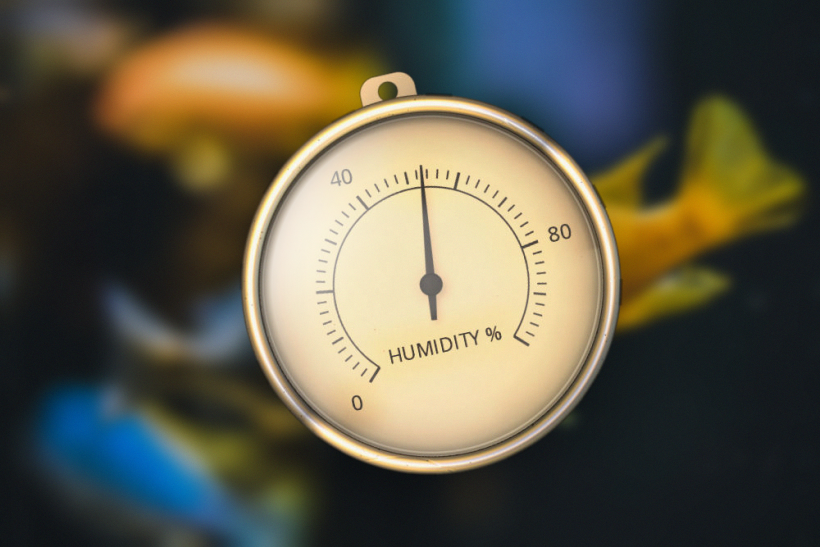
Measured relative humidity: 53 %
